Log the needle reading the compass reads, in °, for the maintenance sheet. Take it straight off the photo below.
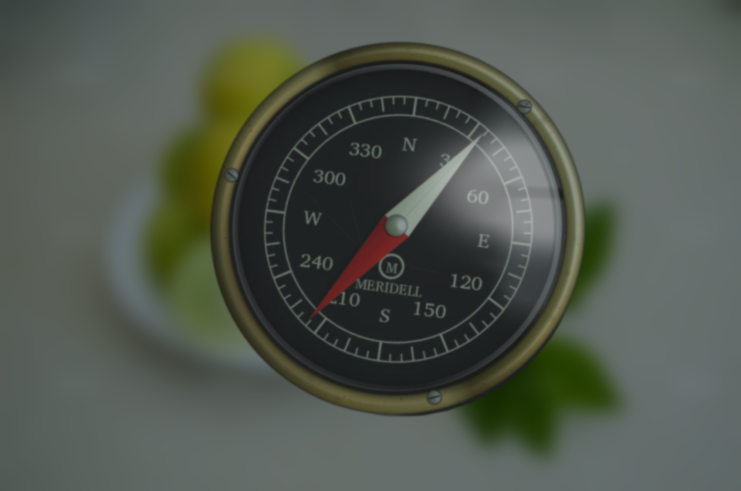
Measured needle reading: 215 °
